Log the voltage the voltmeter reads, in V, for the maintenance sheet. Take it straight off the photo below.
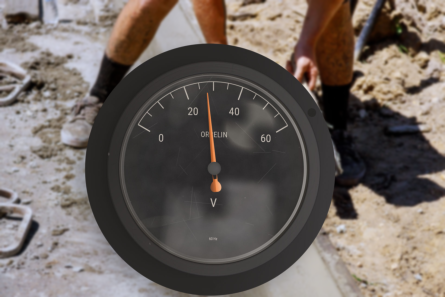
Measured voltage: 27.5 V
